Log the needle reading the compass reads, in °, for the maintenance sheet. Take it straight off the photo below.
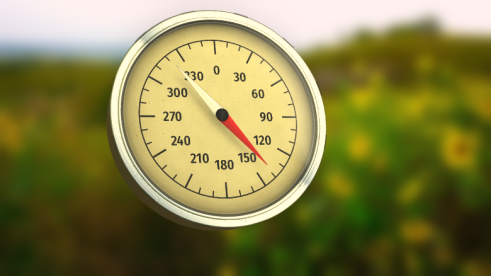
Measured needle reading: 140 °
